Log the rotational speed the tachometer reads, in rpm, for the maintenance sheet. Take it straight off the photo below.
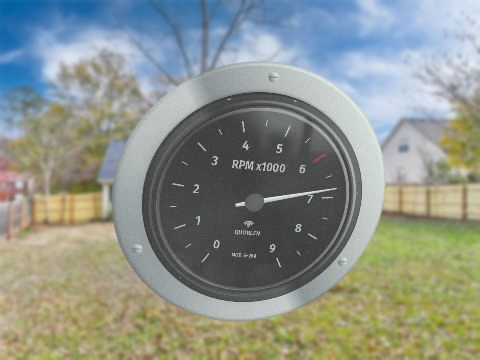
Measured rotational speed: 6750 rpm
